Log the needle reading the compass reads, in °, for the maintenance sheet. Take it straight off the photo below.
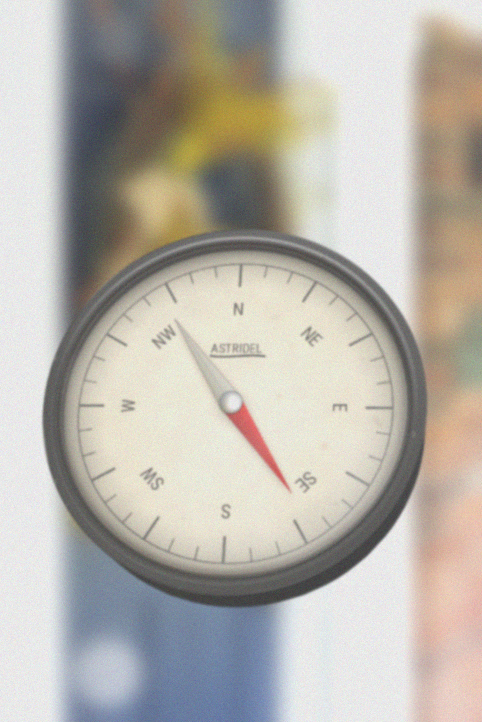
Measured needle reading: 145 °
